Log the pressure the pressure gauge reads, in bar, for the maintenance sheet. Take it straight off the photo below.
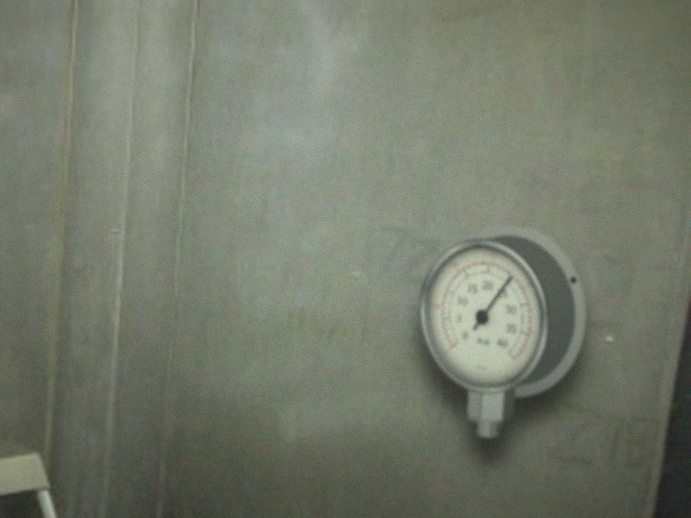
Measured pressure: 25 bar
